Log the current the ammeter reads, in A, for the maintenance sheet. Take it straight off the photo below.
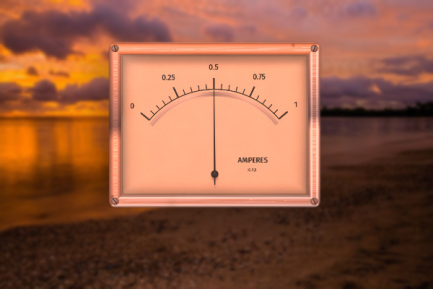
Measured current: 0.5 A
